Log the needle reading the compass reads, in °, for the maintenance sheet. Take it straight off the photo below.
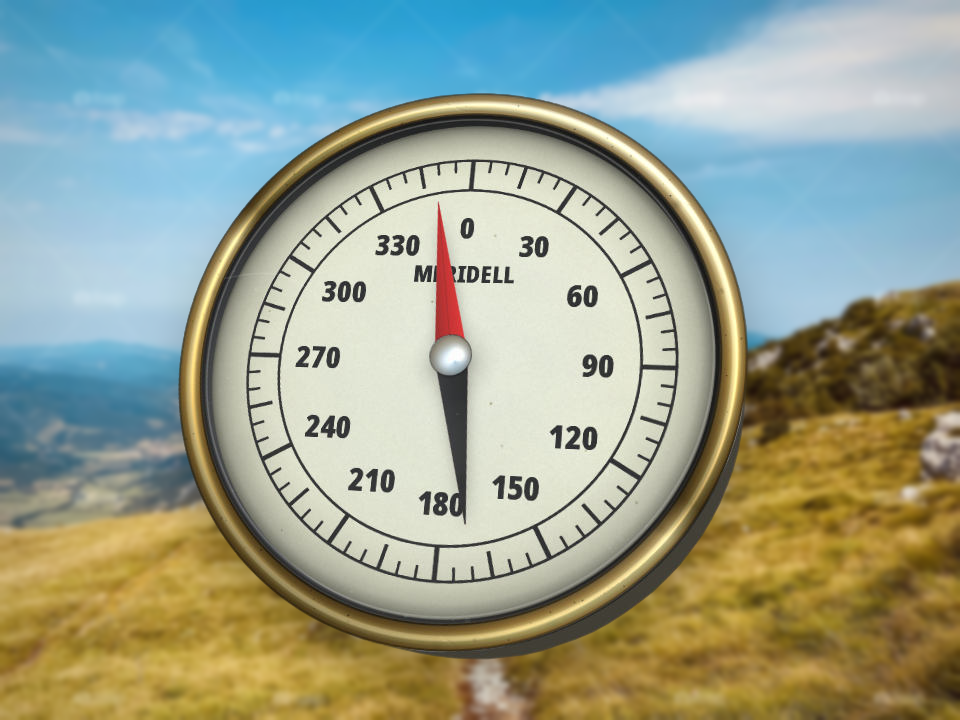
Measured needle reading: 350 °
